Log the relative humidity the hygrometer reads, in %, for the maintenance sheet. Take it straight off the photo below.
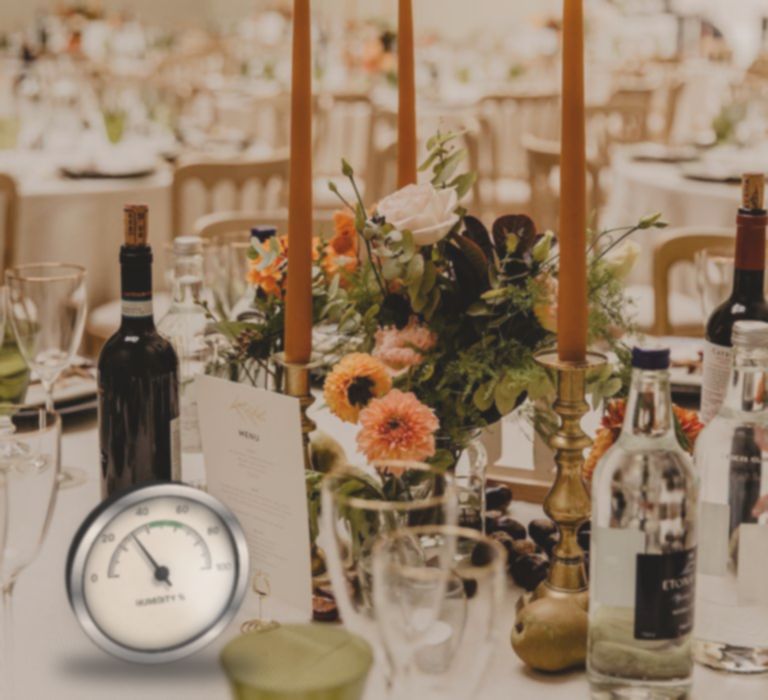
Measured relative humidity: 30 %
